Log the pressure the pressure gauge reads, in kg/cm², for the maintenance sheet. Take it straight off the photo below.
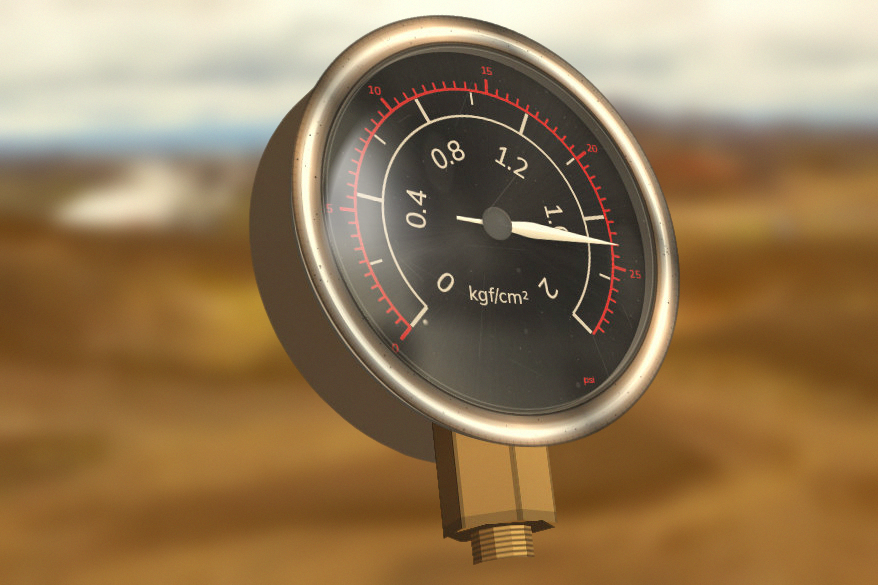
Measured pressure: 1.7 kg/cm²
